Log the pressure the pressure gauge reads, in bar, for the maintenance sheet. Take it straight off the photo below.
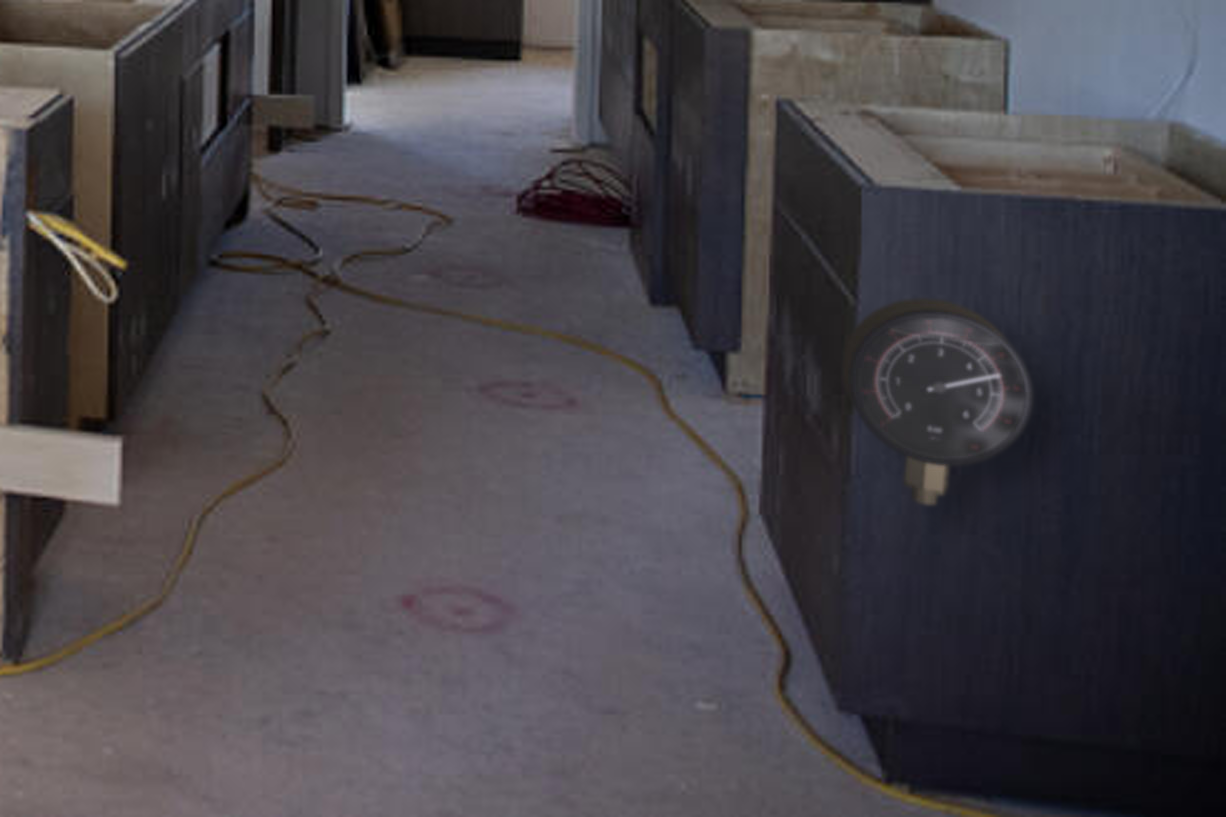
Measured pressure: 4.5 bar
